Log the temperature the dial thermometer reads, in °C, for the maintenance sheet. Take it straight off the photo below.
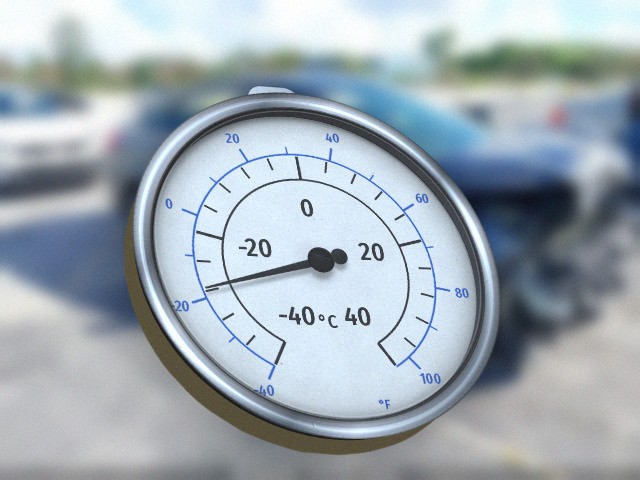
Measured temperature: -28 °C
